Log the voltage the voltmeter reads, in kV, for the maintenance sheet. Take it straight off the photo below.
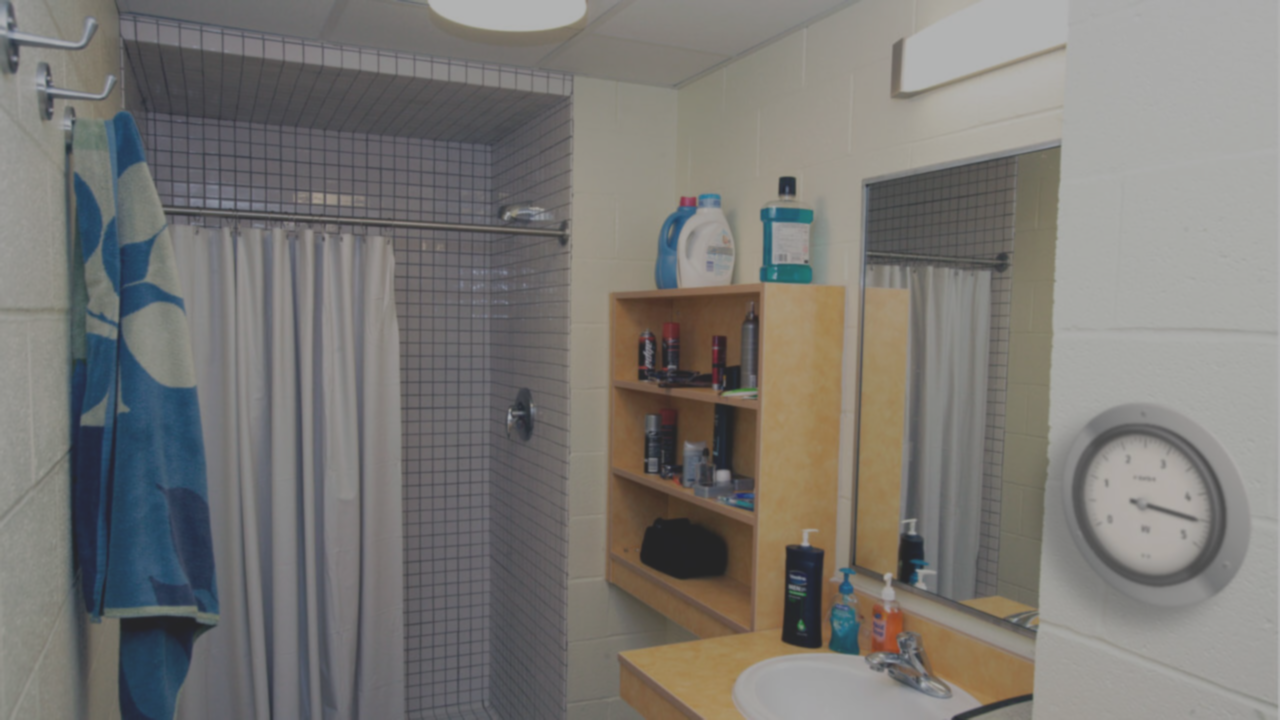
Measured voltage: 4.5 kV
